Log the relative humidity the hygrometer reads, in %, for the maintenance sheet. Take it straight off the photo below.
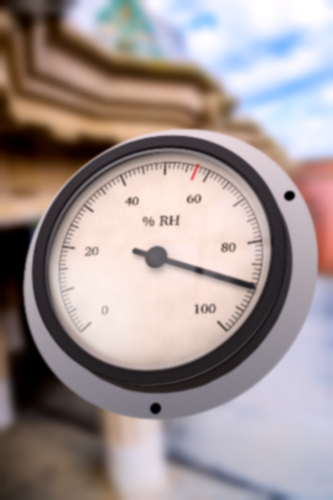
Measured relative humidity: 90 %
